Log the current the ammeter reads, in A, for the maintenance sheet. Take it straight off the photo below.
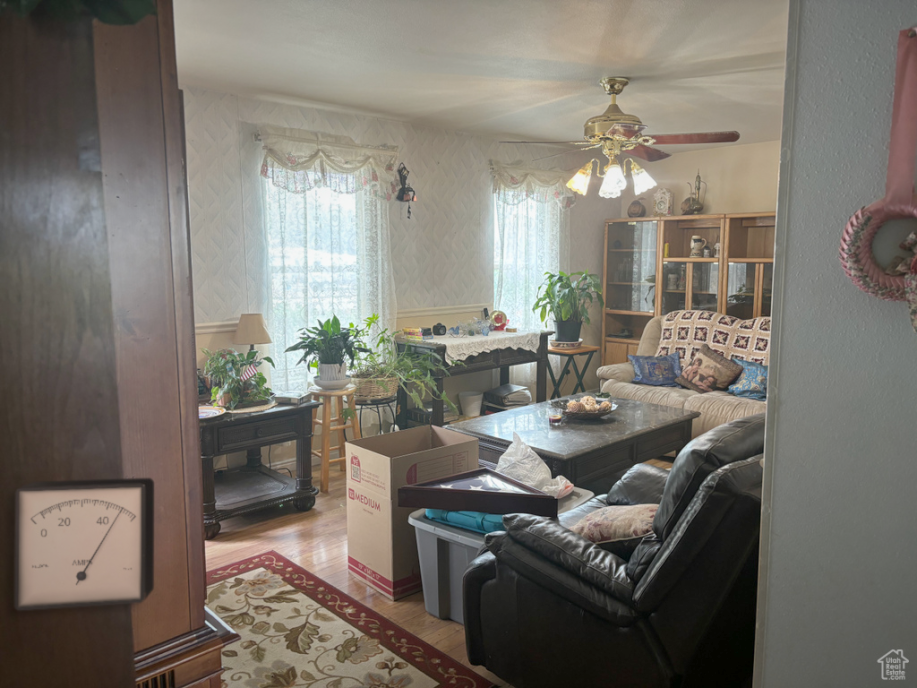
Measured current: 45 A
